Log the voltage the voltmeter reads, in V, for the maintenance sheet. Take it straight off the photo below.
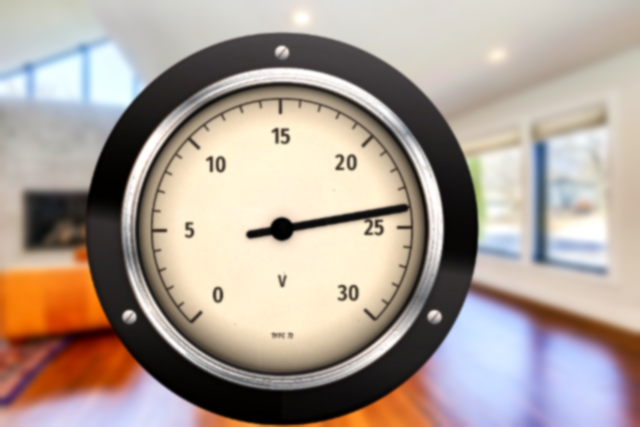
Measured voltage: 24 V
